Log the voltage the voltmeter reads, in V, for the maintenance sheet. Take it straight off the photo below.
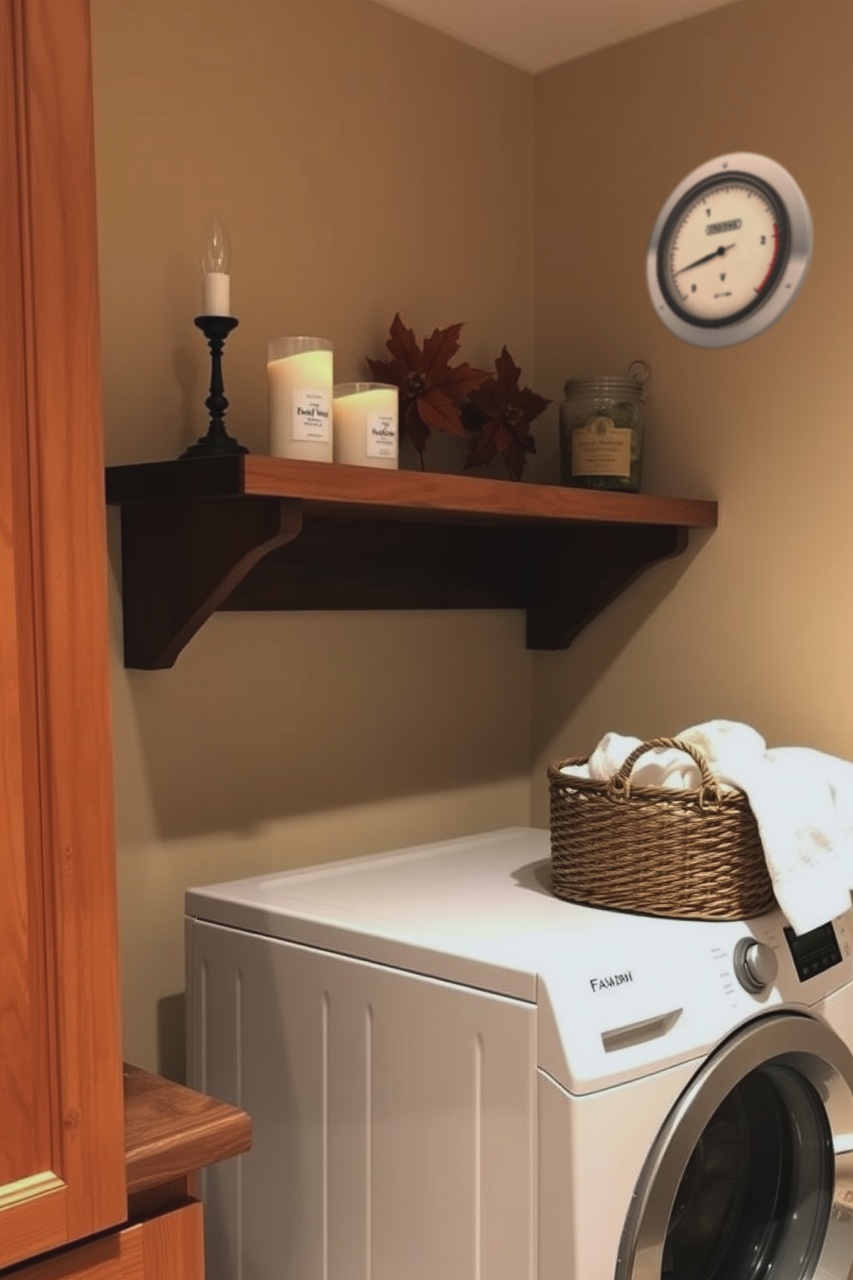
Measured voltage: 0.25 V
